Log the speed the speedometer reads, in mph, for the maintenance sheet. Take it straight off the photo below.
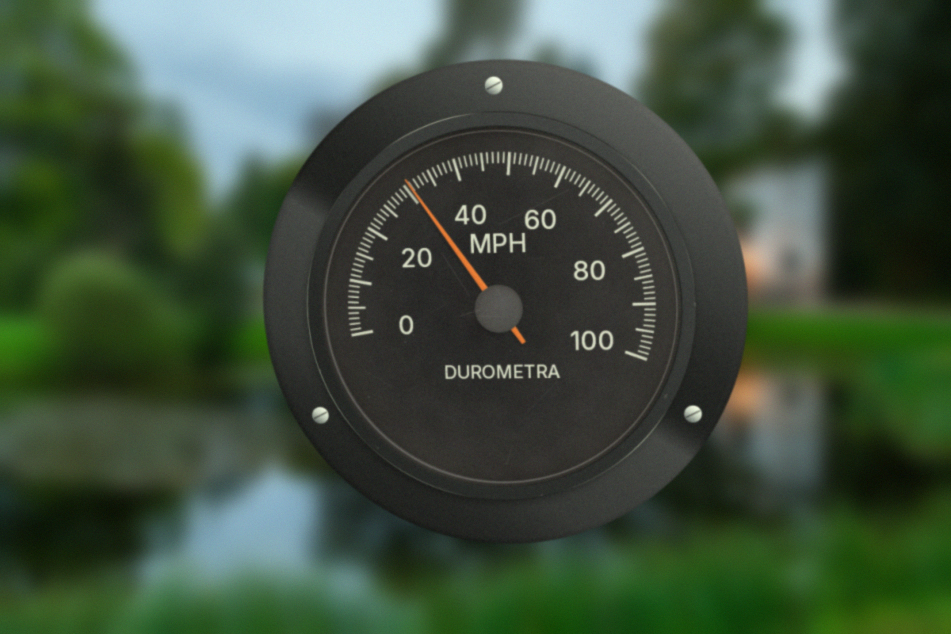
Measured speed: 31 mph
